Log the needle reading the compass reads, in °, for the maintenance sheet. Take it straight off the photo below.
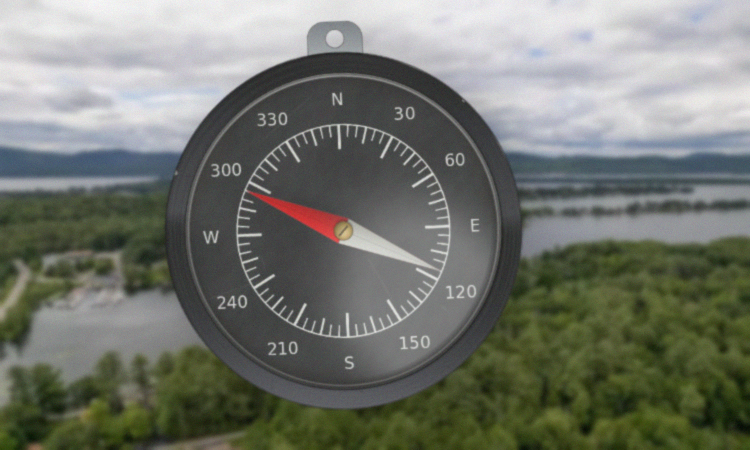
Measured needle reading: 295 °
